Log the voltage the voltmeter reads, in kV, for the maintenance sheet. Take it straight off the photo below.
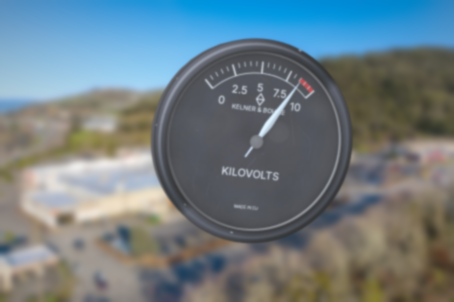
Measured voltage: 8.5 kV
